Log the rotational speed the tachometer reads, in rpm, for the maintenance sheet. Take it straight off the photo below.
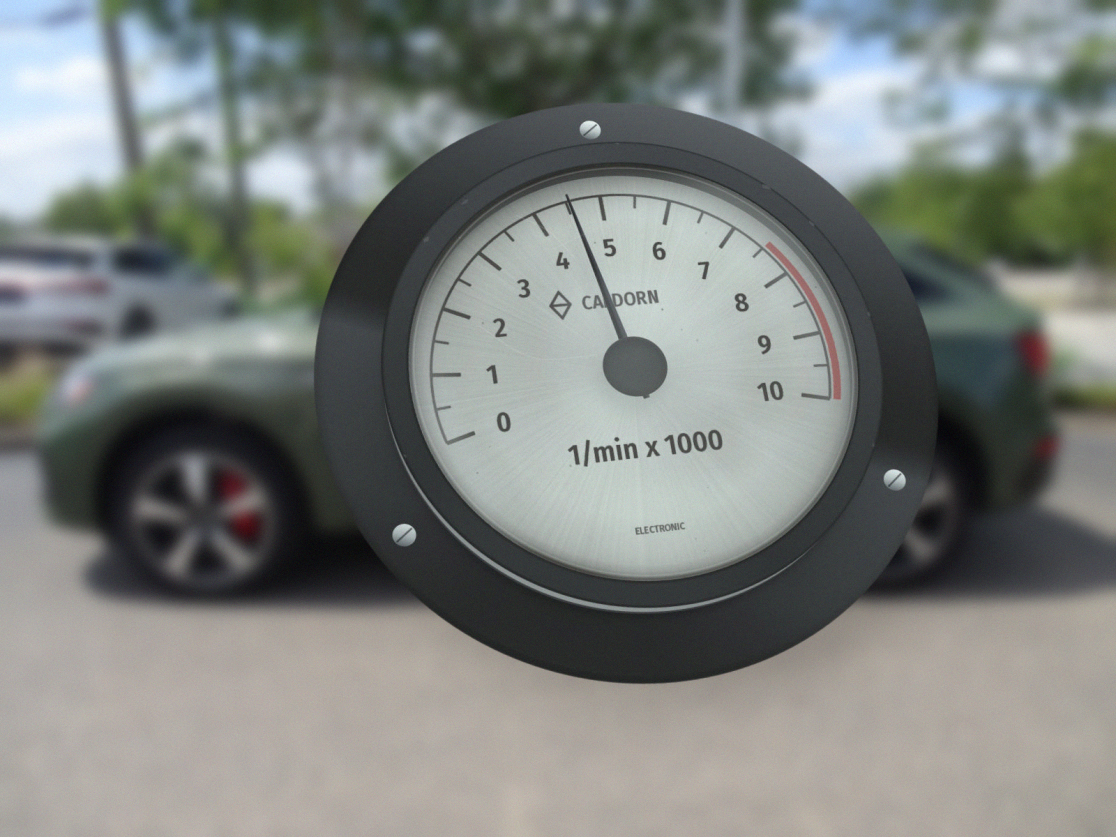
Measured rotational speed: 4500 rpm
